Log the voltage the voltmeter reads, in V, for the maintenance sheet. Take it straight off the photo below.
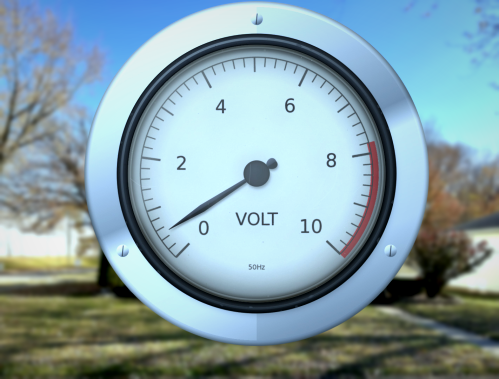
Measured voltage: 0.5 V
